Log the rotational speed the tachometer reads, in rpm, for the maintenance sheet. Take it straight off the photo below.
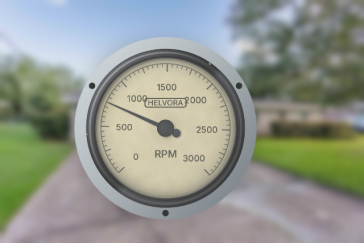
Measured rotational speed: 750 rpm
